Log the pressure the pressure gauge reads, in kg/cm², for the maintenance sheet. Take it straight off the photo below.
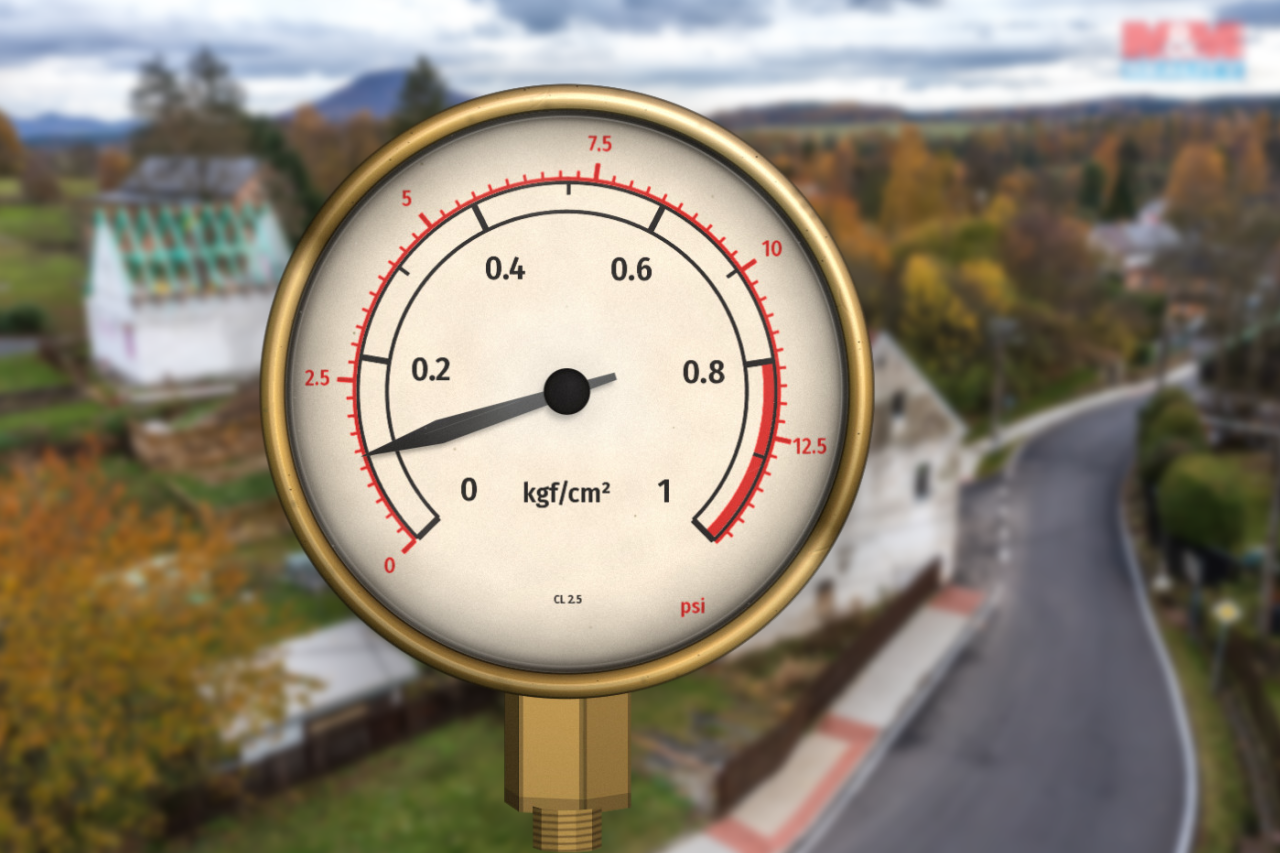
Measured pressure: 0.1 kg/cm²
